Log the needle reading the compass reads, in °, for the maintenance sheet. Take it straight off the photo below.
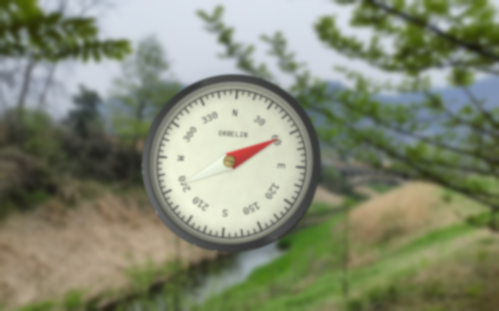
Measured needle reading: 60 °
